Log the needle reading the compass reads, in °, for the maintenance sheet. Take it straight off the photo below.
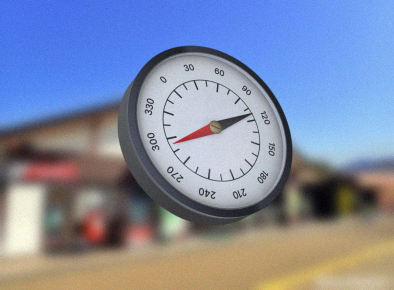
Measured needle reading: 292.5 °
